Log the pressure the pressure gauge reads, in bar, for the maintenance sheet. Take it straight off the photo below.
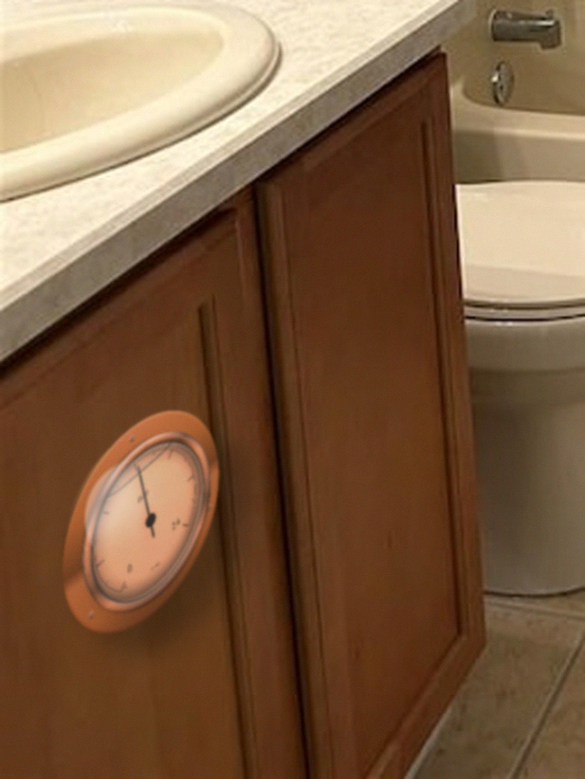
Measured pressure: 12 bar
